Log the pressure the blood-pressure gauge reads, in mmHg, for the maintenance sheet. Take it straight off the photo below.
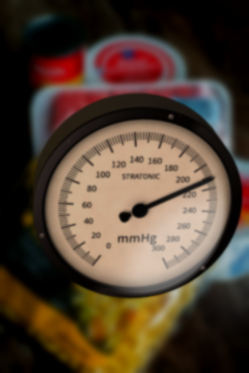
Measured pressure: 210 mmHg
